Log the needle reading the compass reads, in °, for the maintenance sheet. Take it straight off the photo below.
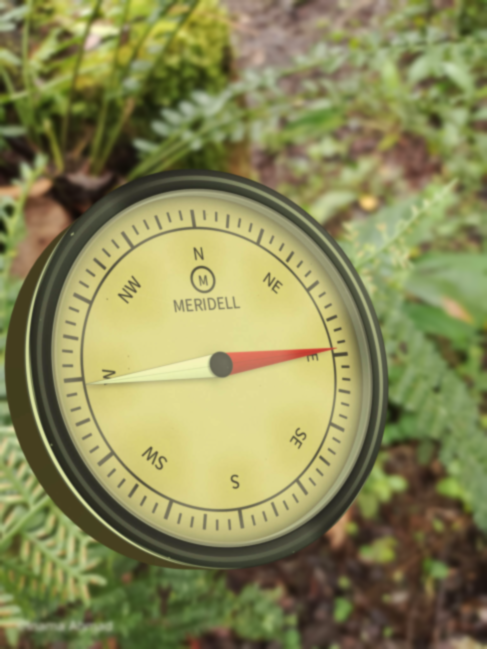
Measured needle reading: 87.5 °
